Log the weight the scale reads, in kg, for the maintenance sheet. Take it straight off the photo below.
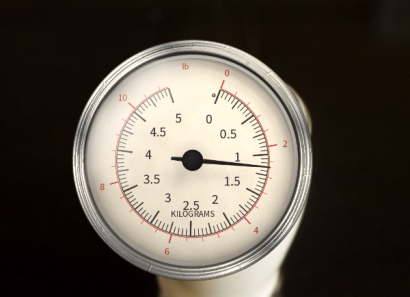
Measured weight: 1.15 kg
